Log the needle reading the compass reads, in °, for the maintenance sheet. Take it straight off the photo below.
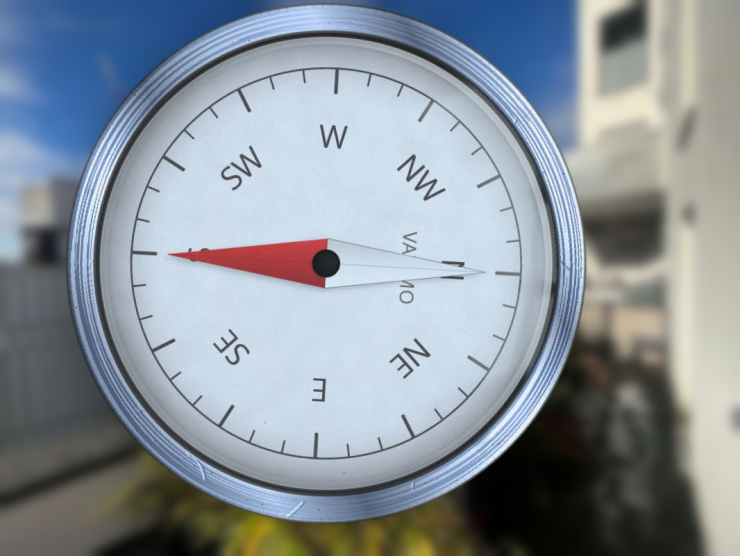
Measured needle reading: 180 °
